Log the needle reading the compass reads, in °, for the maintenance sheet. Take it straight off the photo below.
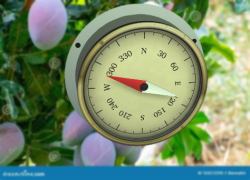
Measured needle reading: 290 °
